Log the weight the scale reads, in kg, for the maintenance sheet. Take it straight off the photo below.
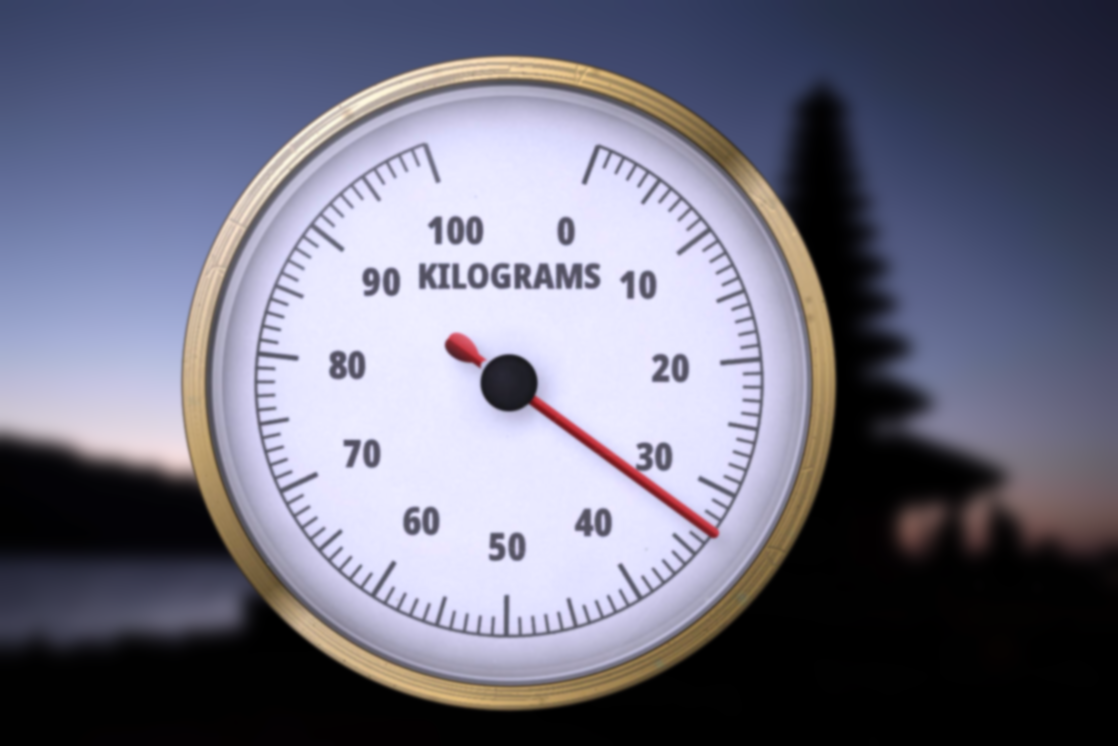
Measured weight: 33 kg
